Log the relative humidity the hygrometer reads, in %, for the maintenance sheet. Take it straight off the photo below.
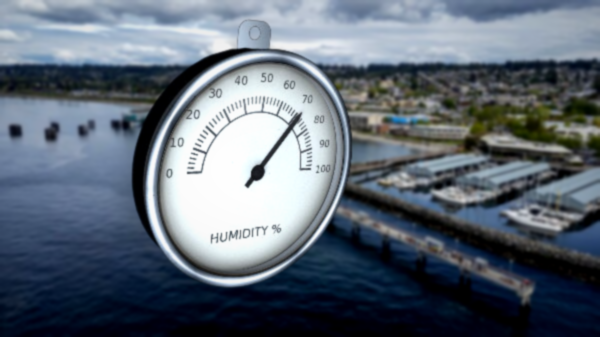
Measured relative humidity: 70 %
